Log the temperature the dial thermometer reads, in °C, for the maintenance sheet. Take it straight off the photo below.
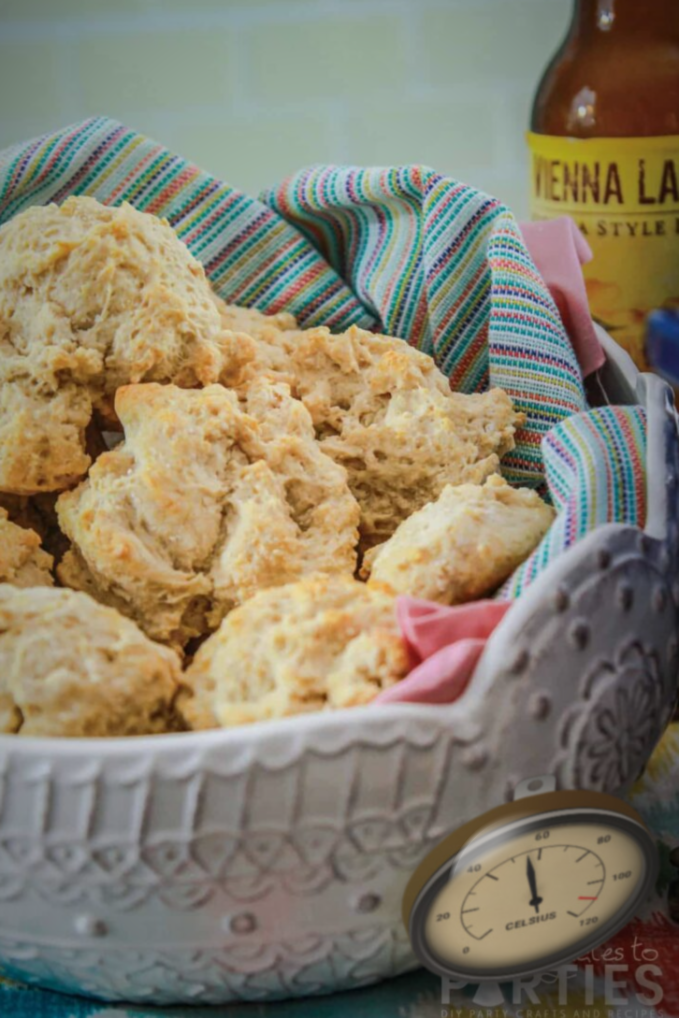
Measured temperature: 55 °C
